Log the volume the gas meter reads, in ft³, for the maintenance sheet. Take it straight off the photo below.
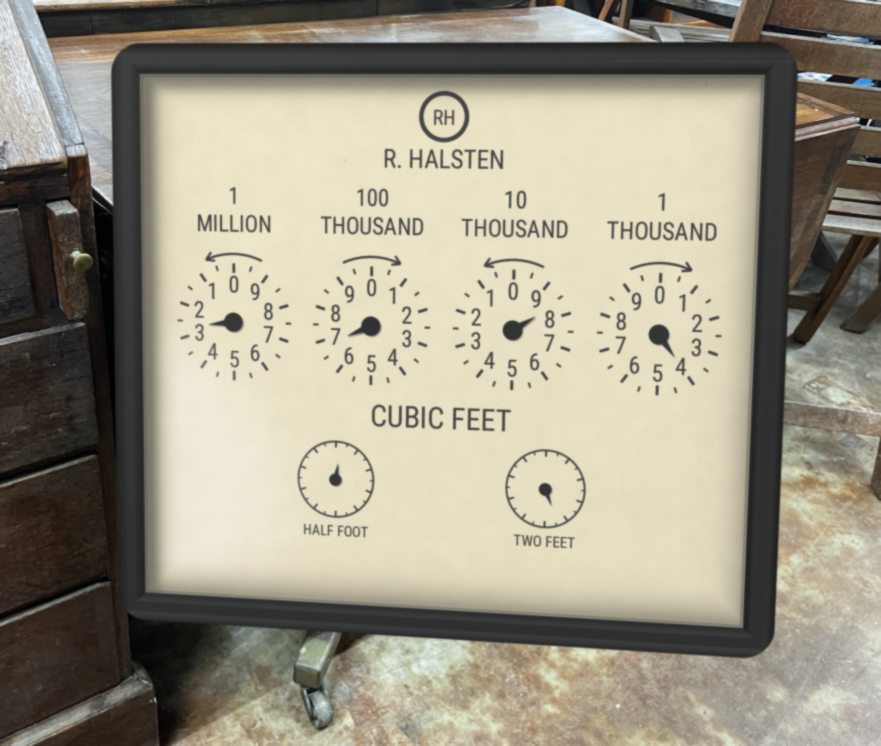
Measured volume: 268400 ft³
